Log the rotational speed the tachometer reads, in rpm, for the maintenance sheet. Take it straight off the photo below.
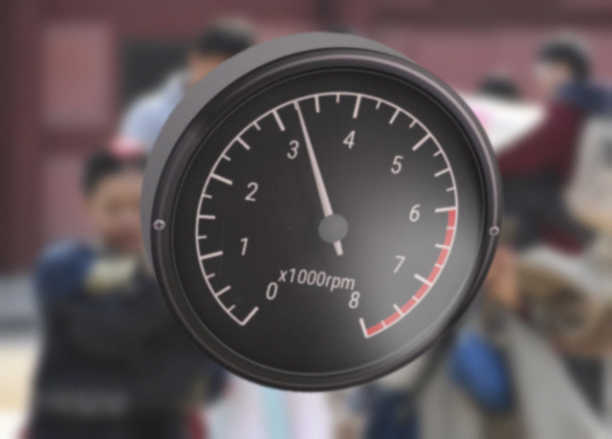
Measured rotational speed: 3250 rpm
